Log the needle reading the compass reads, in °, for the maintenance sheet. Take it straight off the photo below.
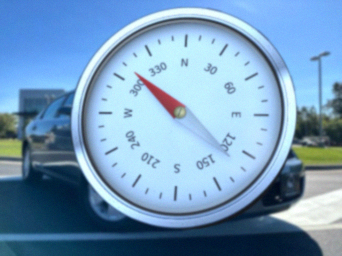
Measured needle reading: 310 °
